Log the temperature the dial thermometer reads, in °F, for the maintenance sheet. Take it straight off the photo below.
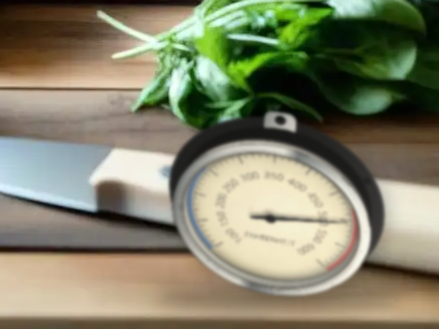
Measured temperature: 500 °F
